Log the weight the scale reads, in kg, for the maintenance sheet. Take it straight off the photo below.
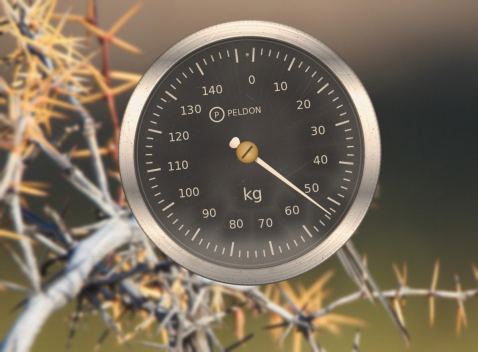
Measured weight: 53 kg
